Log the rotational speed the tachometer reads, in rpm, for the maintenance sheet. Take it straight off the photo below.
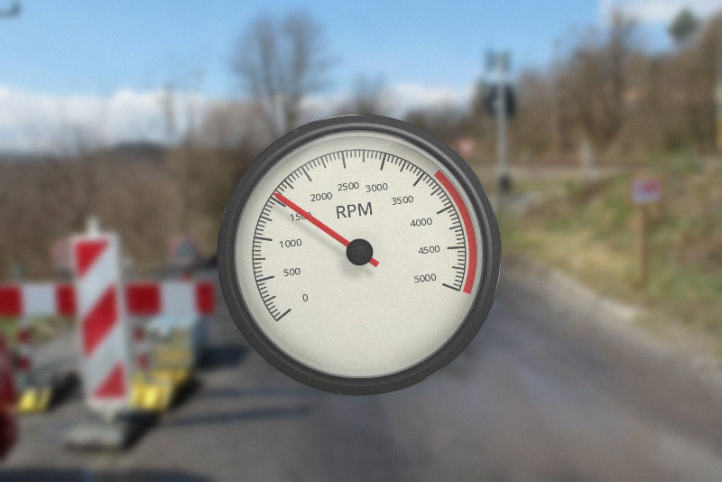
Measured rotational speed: 1550 rpm
